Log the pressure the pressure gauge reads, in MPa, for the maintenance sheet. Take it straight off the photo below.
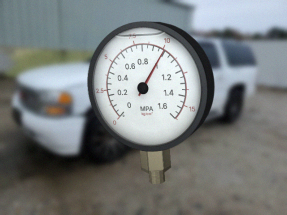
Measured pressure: 1 MPa
